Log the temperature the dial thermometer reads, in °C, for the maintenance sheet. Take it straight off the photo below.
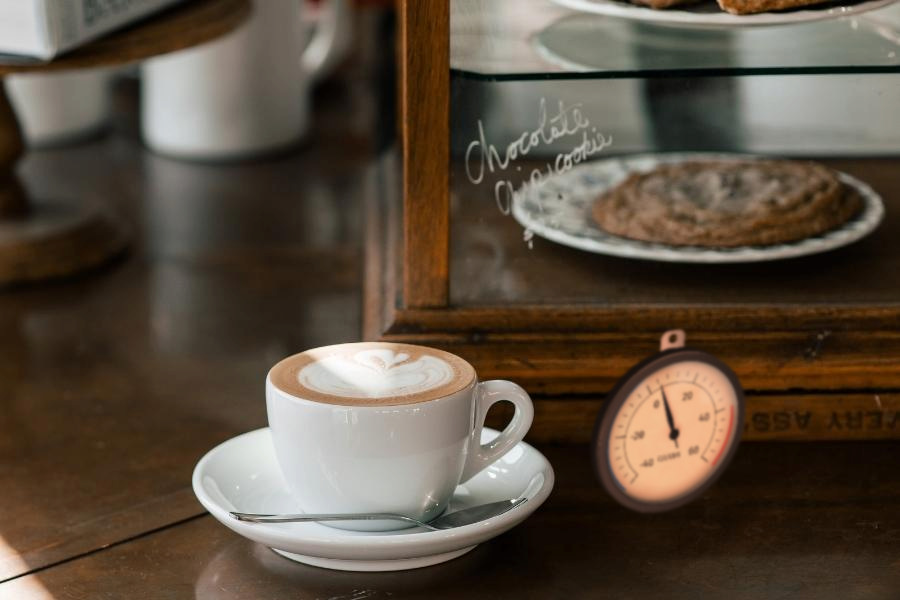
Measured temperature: 4 °C
